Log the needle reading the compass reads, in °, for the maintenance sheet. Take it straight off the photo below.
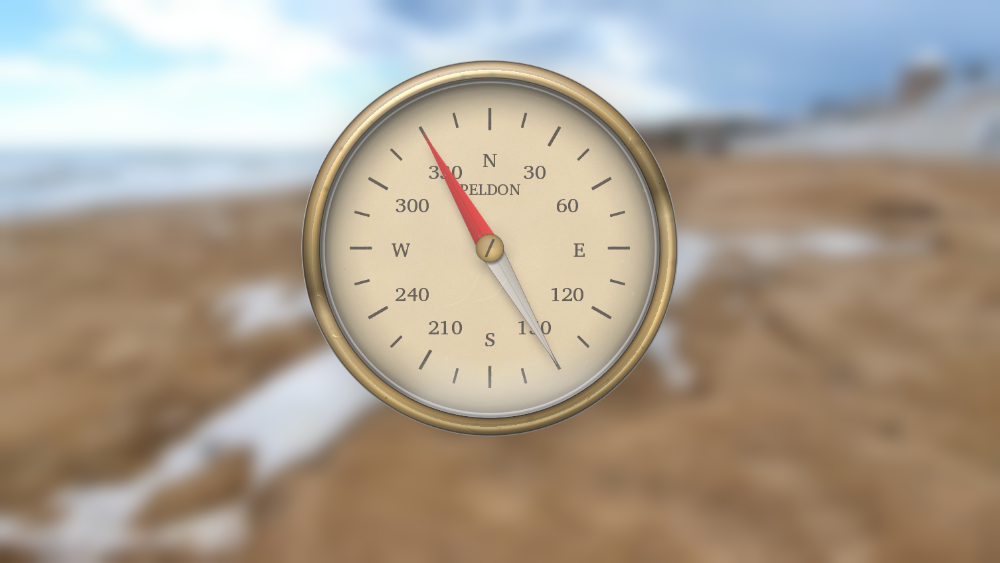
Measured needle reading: 330 °
